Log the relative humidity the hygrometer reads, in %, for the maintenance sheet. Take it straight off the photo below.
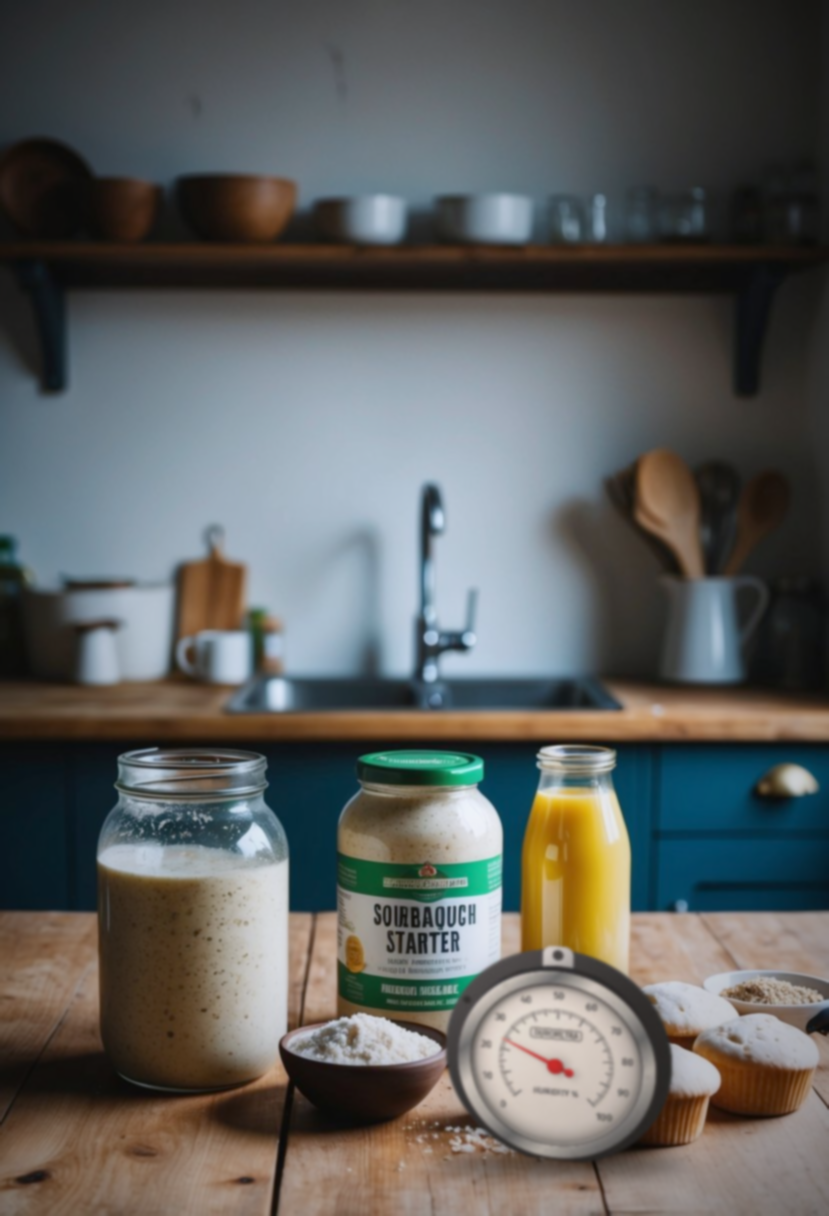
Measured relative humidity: 25 %
